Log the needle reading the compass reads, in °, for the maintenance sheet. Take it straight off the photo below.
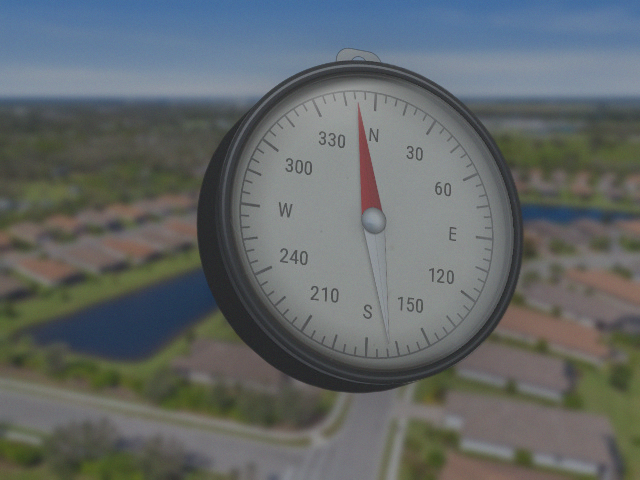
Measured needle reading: 350 °
